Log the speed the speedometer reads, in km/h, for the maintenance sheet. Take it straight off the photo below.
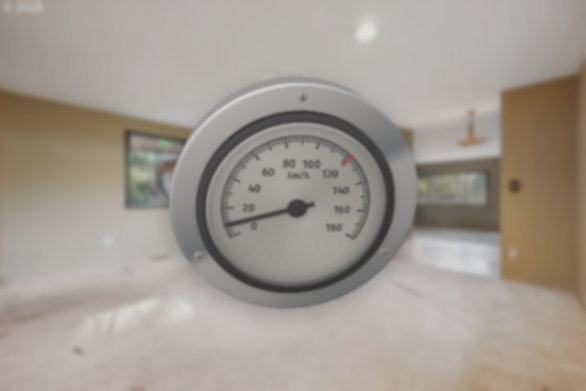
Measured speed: 10 km/h
